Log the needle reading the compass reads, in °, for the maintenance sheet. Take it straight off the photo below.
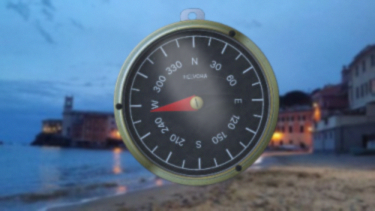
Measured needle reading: 262.5 °
